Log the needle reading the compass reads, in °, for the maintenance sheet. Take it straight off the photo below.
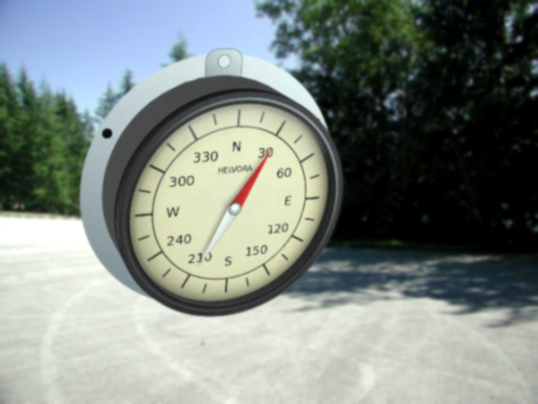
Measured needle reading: 30 °
